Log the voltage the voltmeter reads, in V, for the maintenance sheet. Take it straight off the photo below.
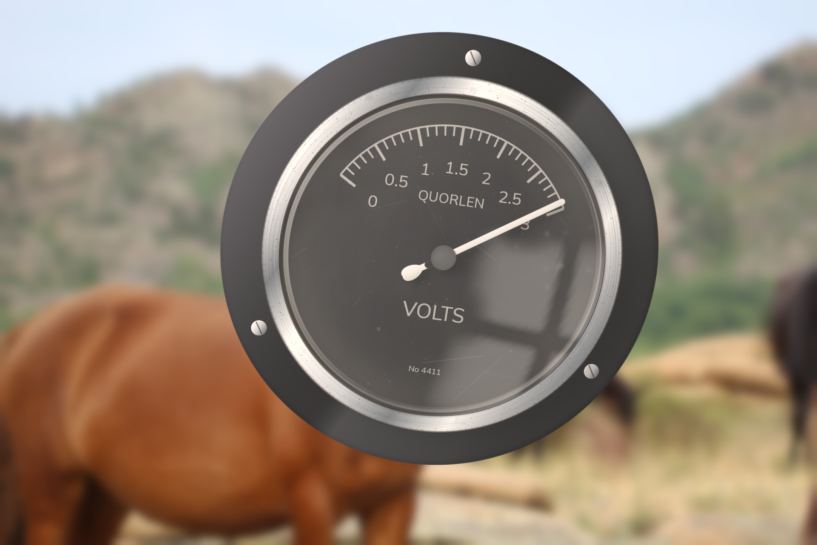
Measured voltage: 2.9 V
